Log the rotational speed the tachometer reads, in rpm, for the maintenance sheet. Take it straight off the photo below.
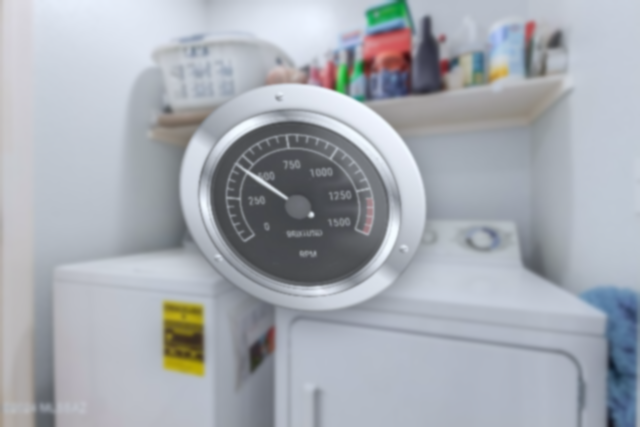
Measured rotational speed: 450 rpm
